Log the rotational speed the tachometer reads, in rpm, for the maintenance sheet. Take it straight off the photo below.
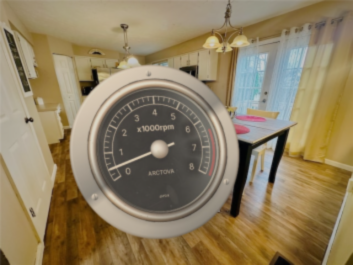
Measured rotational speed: 400 rpm
